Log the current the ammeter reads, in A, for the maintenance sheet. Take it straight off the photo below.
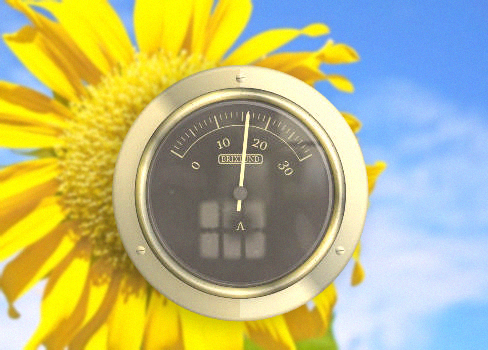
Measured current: 16 A
